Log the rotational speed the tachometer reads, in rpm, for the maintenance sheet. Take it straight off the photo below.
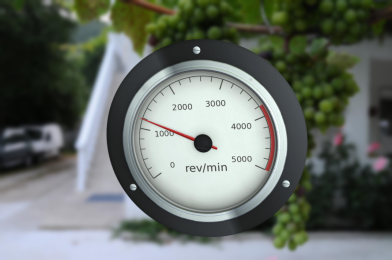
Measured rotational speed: 1200 rpm
